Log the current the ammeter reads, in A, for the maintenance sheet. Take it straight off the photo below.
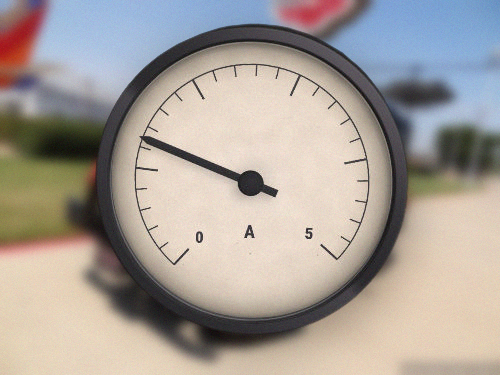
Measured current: 1.3 A
